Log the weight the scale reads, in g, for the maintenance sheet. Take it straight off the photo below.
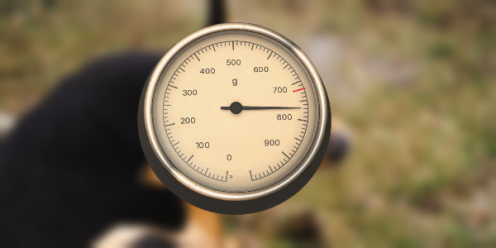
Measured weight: 770 g
